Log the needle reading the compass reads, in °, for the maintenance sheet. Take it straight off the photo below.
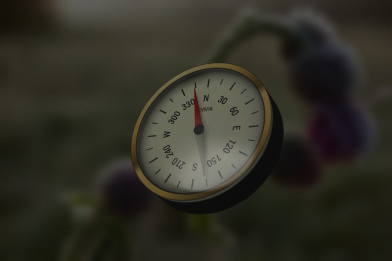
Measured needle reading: 345 °
